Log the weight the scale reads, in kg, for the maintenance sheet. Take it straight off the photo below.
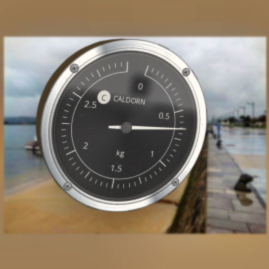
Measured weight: 0.65 kg
